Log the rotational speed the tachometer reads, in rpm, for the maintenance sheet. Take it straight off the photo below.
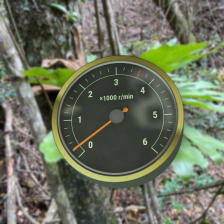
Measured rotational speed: 200 rpm
